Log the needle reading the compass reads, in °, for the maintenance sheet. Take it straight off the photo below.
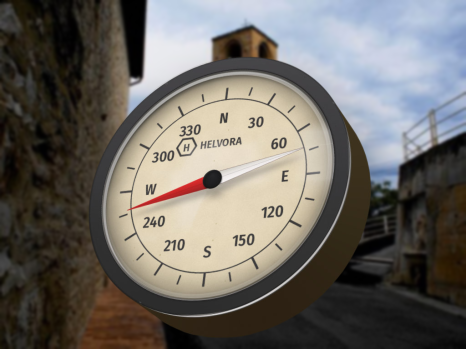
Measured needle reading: 255 °
